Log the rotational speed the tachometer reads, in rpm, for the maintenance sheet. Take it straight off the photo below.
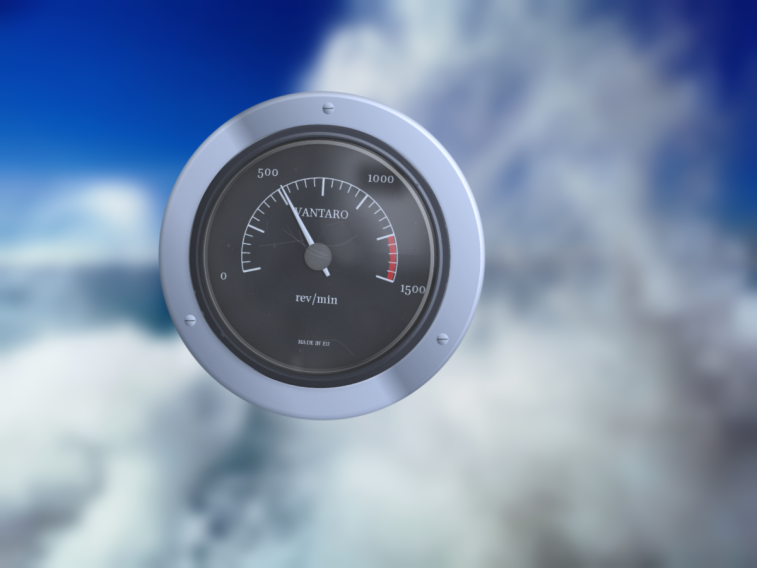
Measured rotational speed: 525 rpm
